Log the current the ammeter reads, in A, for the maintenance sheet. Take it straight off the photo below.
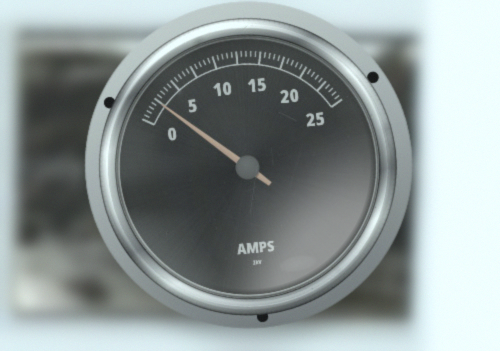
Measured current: 2.5 A
